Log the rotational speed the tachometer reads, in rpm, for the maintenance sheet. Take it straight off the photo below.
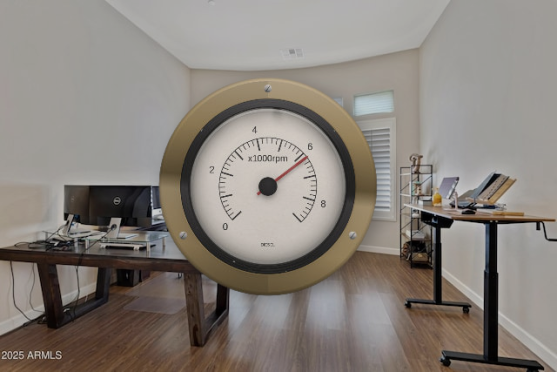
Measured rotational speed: 6200 rpm
